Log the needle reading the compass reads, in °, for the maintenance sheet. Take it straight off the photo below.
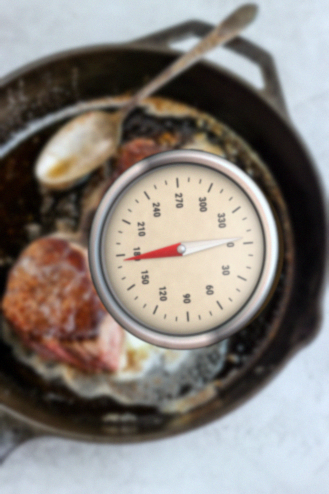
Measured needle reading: 175 °
